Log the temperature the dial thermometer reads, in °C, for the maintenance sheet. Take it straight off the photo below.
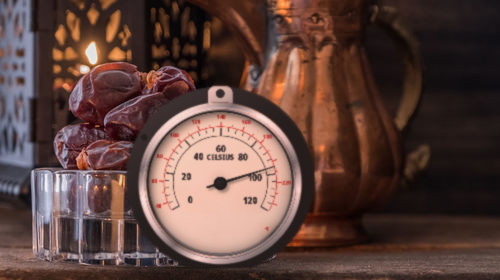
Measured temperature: 96 °C
